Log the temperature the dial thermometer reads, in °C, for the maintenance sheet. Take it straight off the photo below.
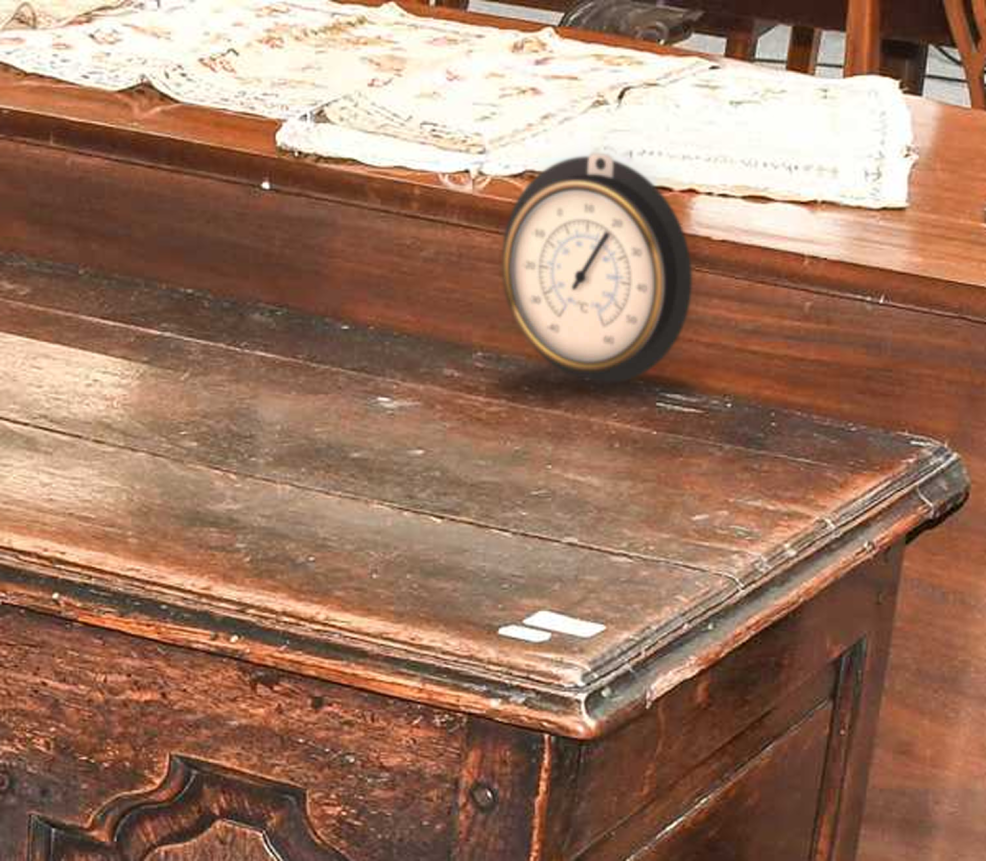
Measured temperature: 20 °C
